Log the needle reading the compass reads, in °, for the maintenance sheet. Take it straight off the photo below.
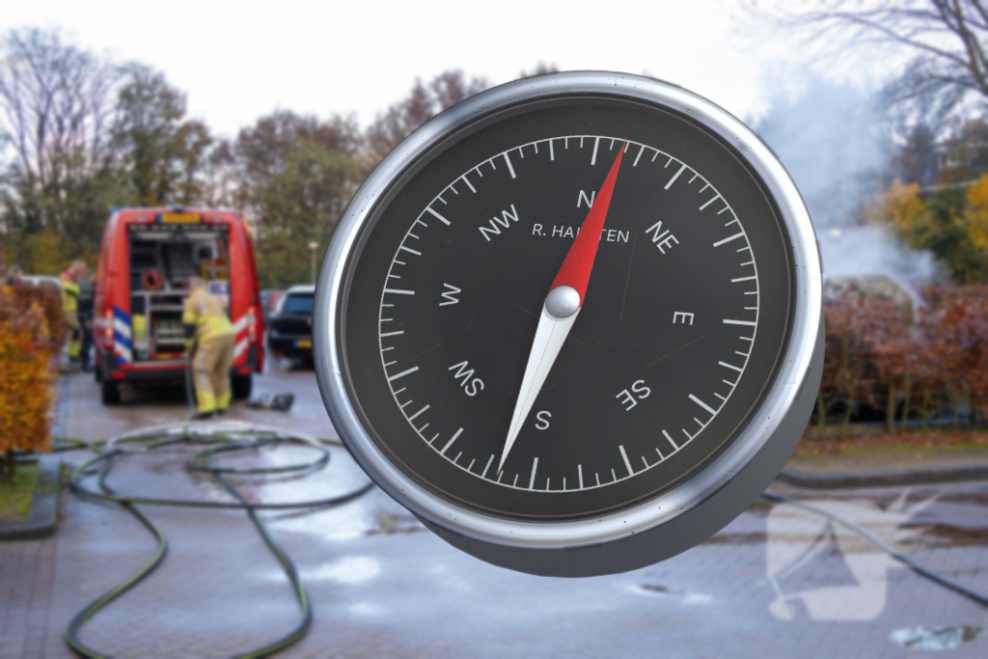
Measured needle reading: 10 °
